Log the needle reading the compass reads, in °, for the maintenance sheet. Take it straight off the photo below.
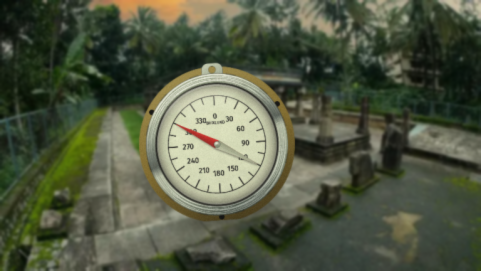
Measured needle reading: 300 °
